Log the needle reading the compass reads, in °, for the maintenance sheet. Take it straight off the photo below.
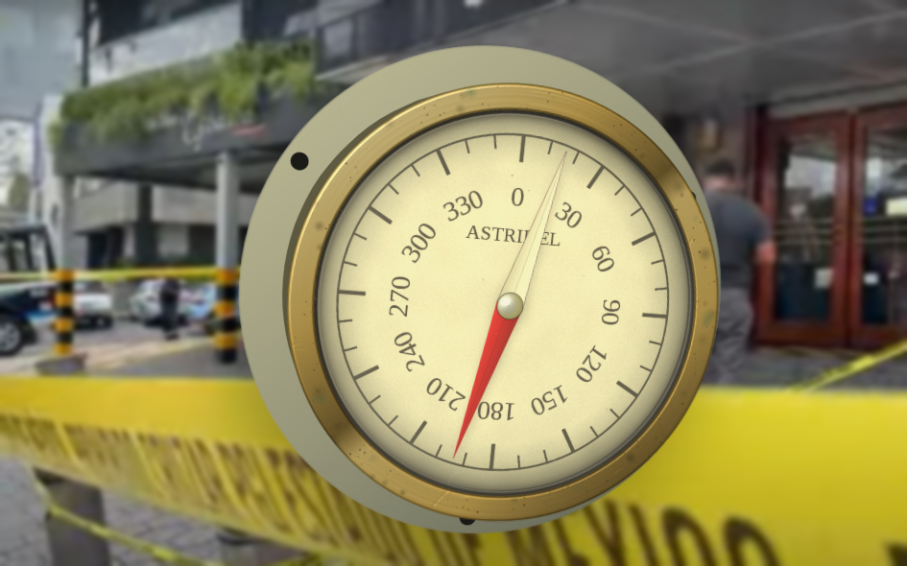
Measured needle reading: 195 °
